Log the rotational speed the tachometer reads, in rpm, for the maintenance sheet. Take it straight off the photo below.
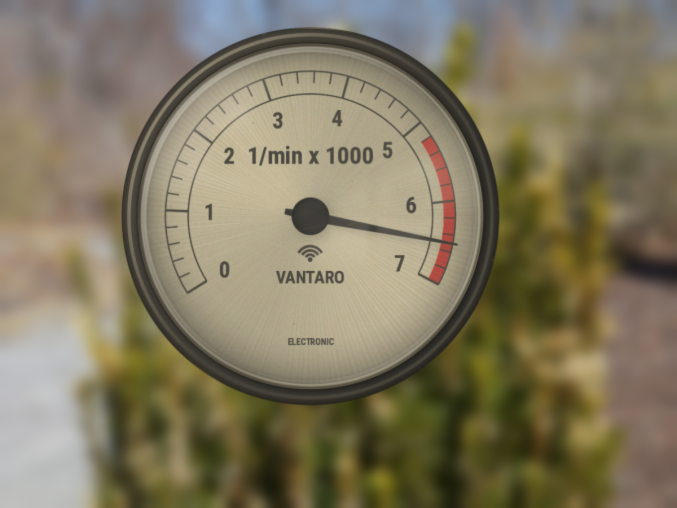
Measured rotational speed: 6500 rpm
